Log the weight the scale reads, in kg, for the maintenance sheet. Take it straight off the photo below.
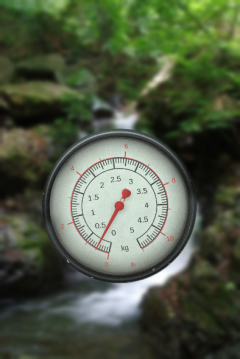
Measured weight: 0.25 kg
